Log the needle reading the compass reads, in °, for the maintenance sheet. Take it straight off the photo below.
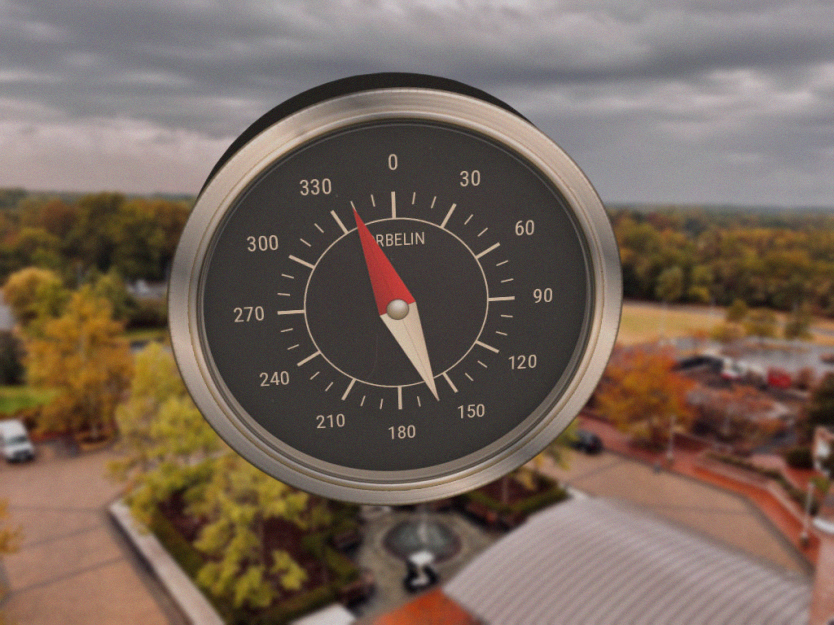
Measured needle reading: 340 °
